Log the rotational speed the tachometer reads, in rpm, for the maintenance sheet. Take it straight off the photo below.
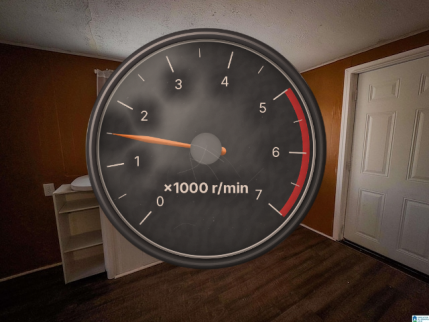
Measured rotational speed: 1500 rpm
